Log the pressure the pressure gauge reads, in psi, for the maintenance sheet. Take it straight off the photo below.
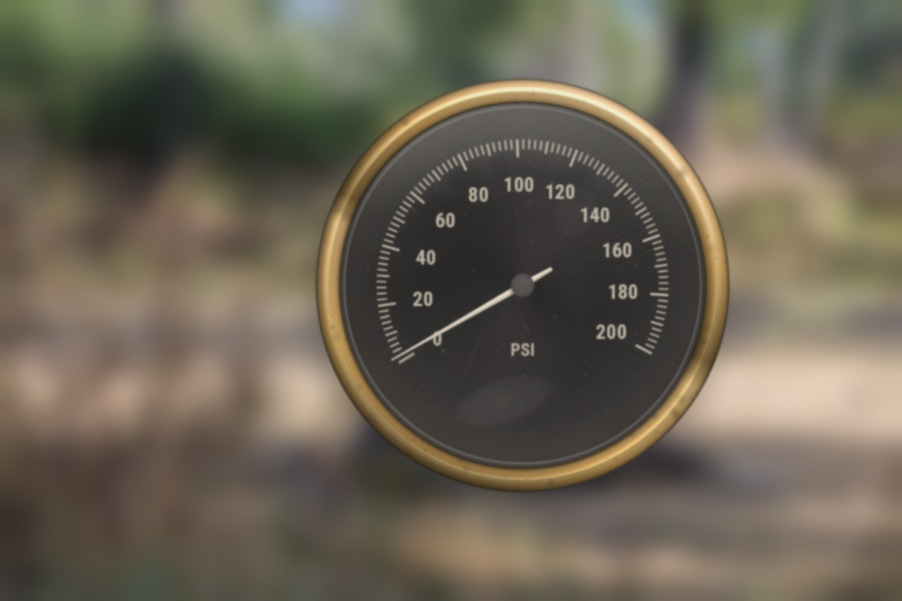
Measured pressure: 2 psi
